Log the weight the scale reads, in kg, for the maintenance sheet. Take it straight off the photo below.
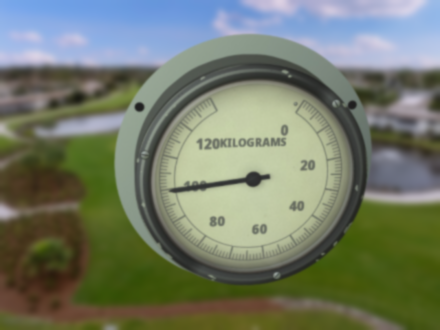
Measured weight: 100 kg
